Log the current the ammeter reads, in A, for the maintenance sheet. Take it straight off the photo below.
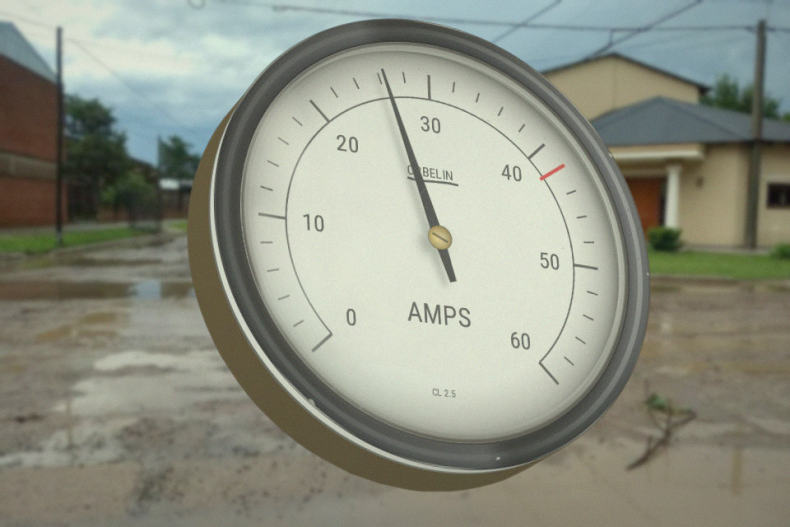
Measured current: 26 A
